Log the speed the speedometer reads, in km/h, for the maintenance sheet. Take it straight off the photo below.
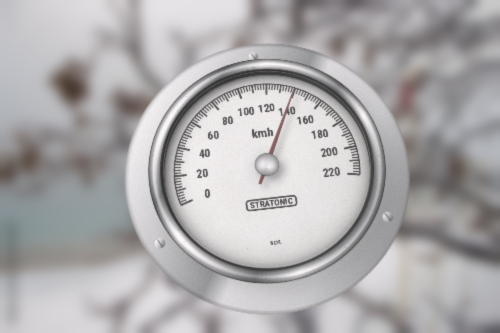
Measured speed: 140 km/h
